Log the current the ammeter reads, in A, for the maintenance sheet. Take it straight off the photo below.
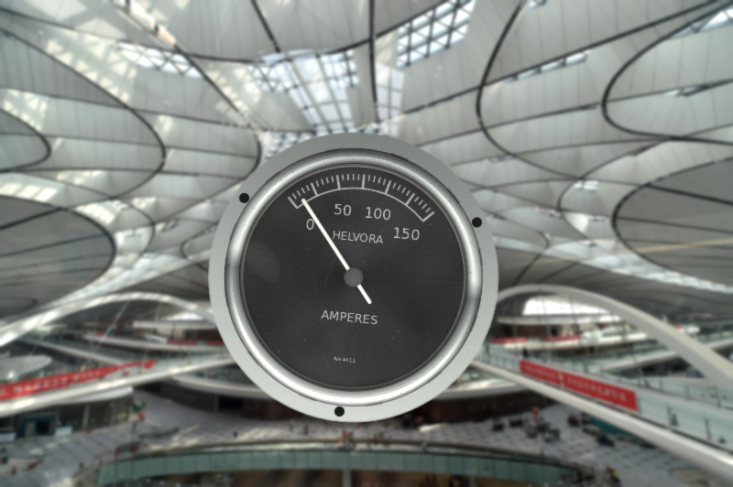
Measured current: 10 A
